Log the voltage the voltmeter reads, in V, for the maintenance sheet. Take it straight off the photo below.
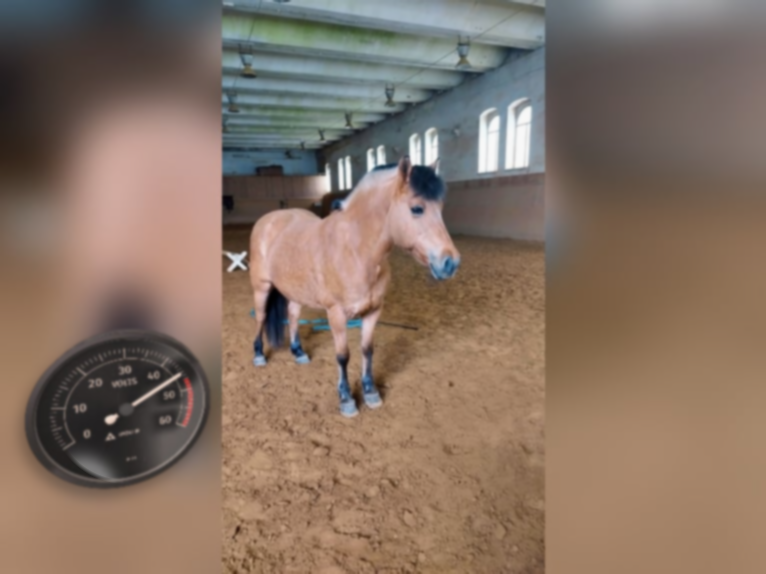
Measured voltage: 45 V
